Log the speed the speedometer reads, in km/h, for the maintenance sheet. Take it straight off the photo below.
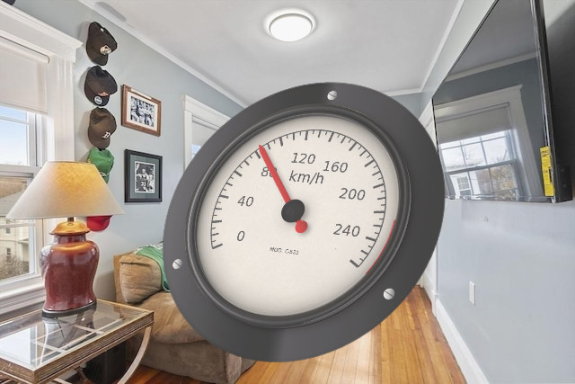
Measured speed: 85 km/h
